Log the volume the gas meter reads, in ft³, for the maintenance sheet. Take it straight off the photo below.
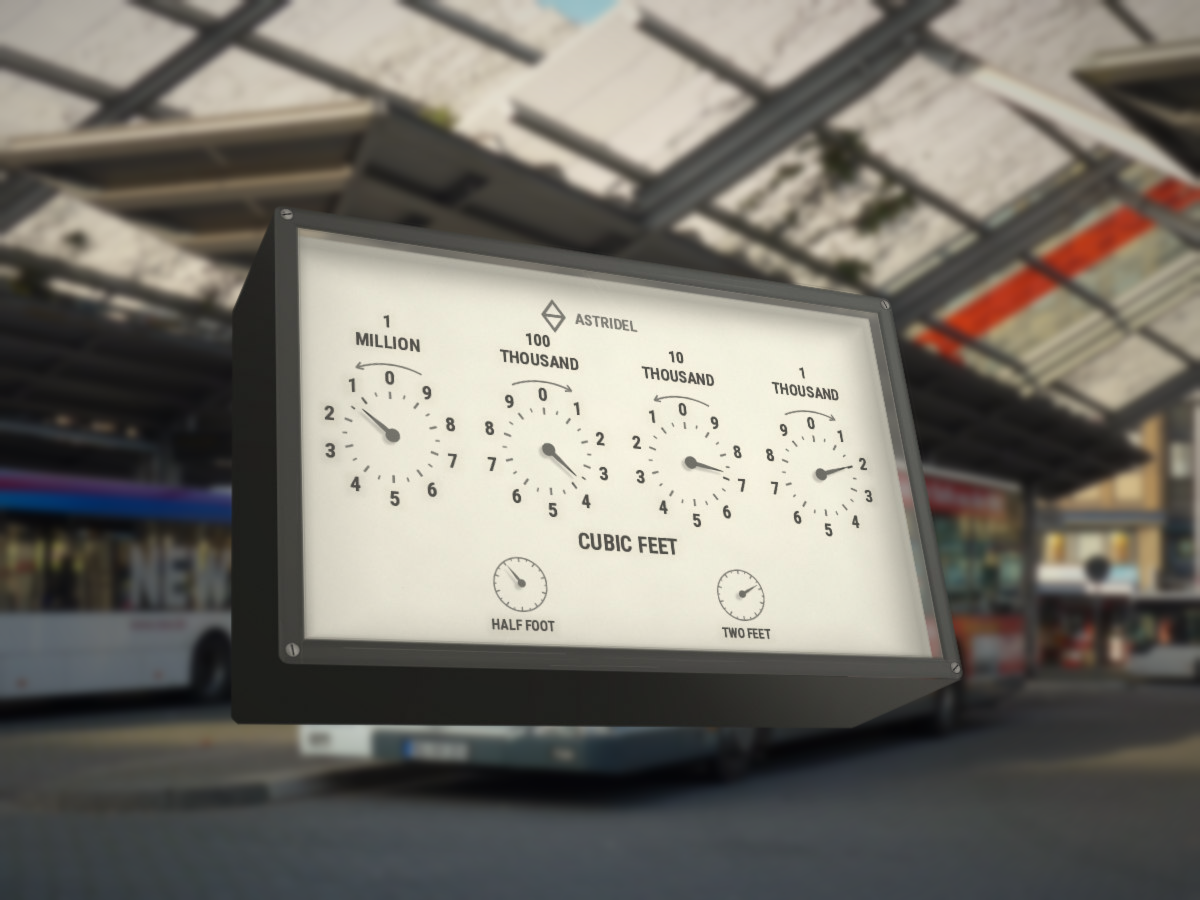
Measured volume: 137200 ft³
